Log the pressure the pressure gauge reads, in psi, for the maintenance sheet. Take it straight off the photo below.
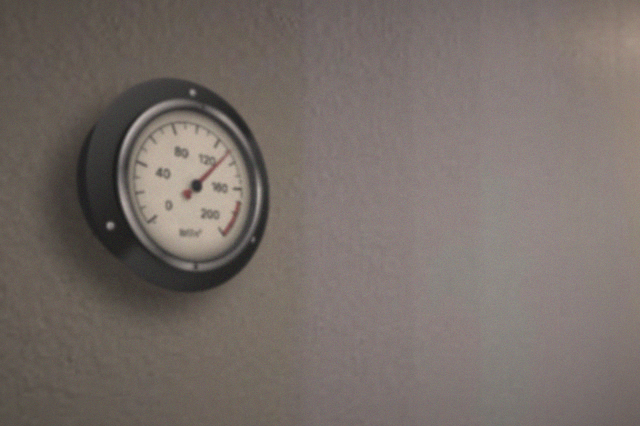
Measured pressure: 130 psi
